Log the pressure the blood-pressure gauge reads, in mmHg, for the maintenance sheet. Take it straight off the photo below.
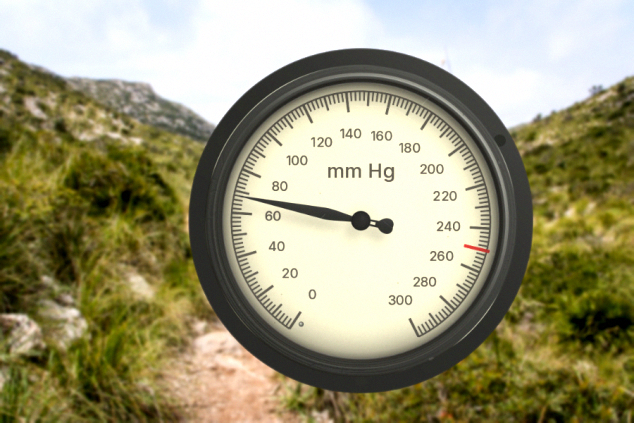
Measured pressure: 68 mmHg
